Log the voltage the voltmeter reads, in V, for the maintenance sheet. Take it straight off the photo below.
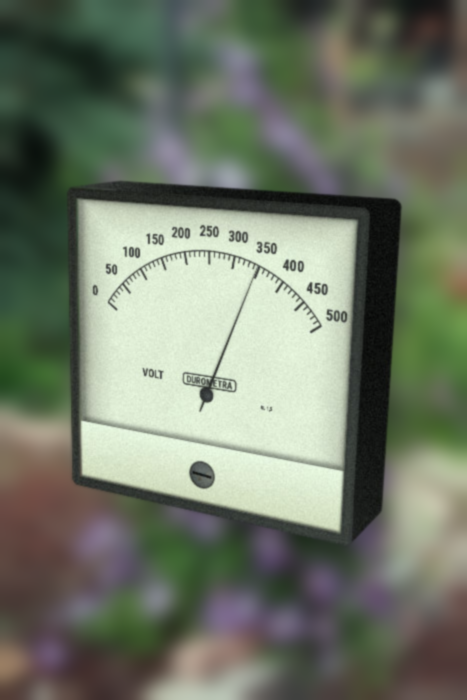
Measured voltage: 350 V
